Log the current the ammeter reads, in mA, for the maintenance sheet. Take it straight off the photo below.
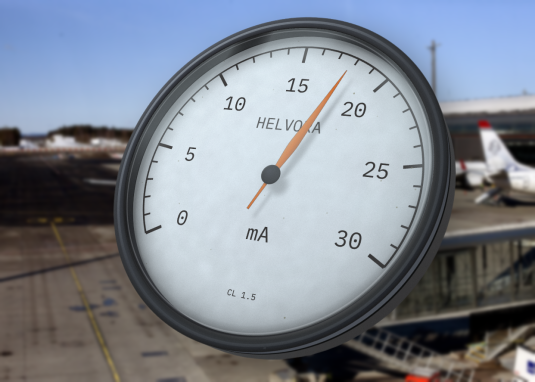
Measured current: 18 mA
